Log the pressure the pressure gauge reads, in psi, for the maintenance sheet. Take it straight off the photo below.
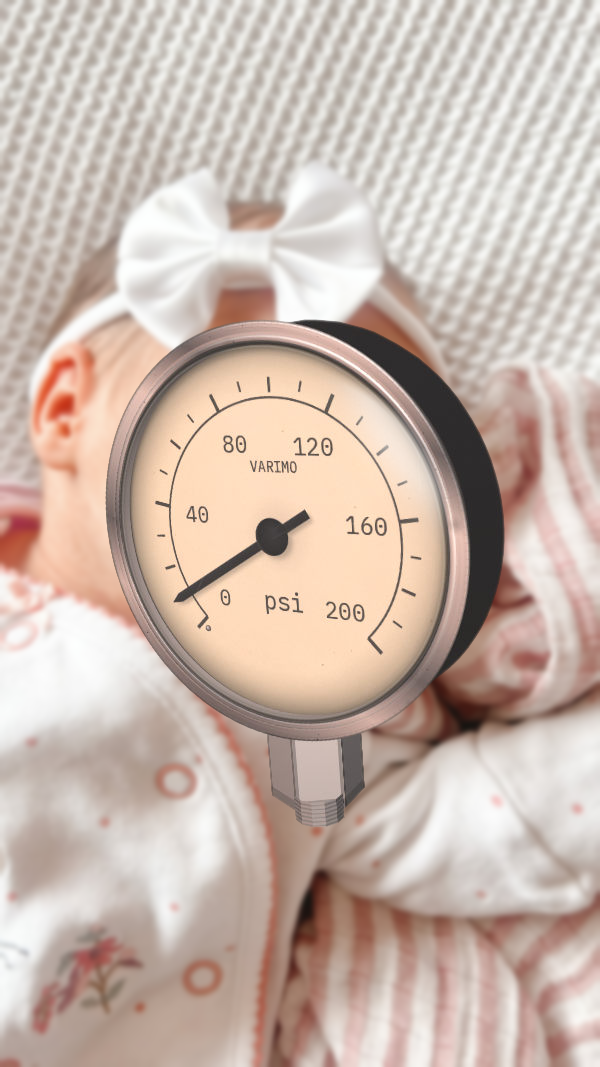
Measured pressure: 10 psi
